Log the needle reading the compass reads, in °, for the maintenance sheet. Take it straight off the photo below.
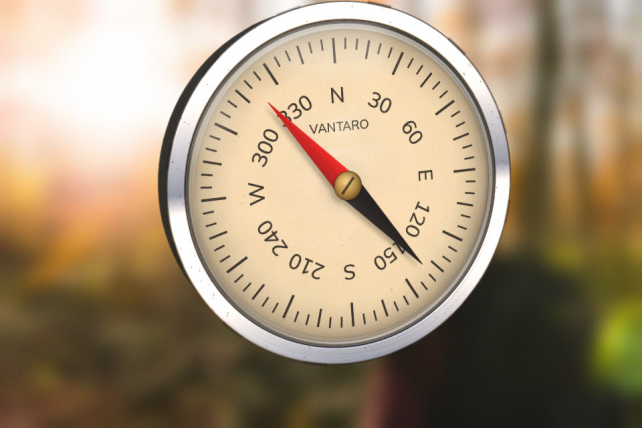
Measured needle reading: 320 °
